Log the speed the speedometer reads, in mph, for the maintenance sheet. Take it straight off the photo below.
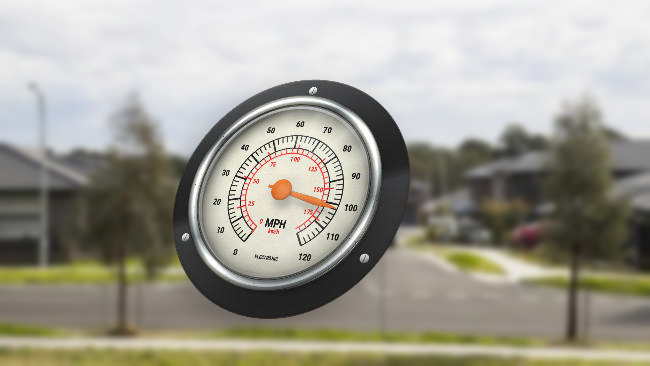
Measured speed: 102 mph
